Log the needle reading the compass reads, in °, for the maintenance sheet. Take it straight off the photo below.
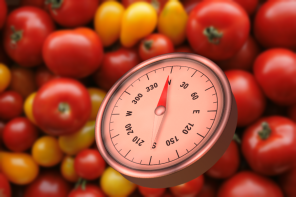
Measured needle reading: 0 °
